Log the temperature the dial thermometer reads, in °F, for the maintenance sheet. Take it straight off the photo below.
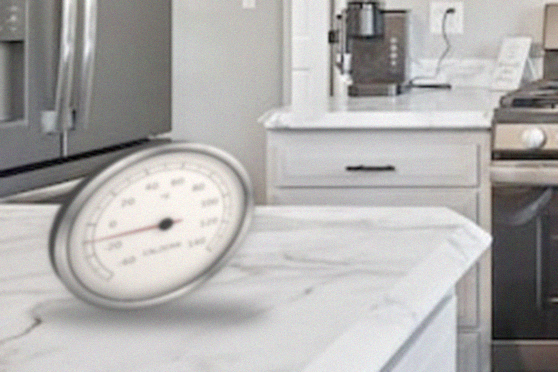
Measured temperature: -10 °F
